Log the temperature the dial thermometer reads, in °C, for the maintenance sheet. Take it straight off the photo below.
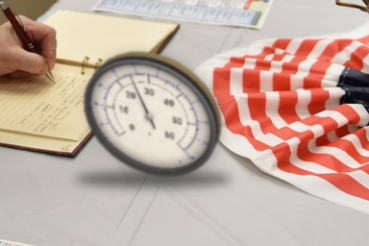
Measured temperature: 25 °C
